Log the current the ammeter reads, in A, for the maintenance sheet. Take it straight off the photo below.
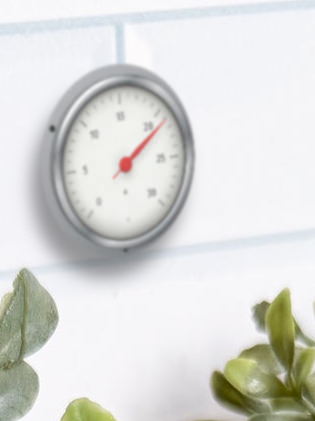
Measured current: 21 A
